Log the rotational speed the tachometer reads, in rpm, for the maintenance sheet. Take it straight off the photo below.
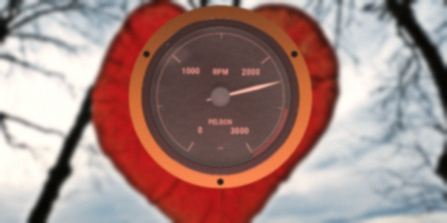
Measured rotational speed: 2250 rpm
